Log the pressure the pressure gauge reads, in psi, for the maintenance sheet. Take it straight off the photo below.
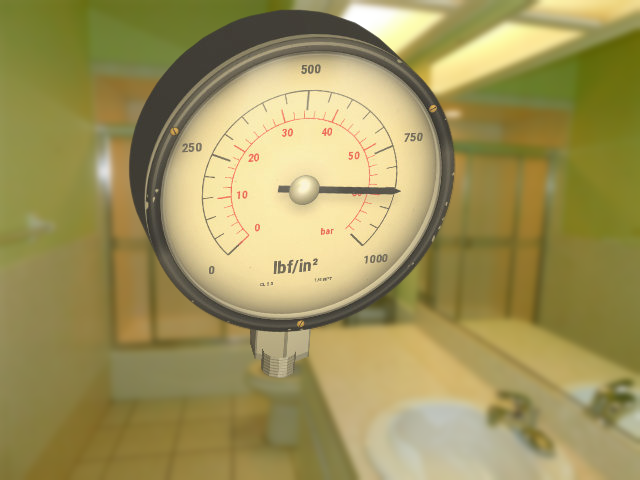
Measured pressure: 850 psi
